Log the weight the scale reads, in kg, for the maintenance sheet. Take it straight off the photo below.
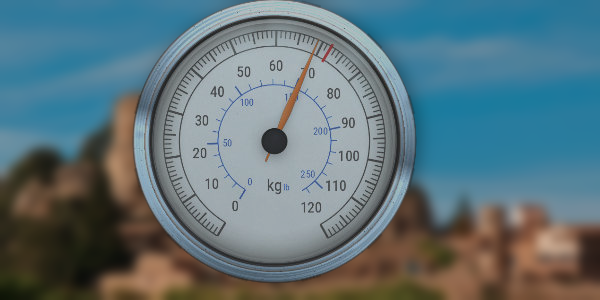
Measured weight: 69 kg
